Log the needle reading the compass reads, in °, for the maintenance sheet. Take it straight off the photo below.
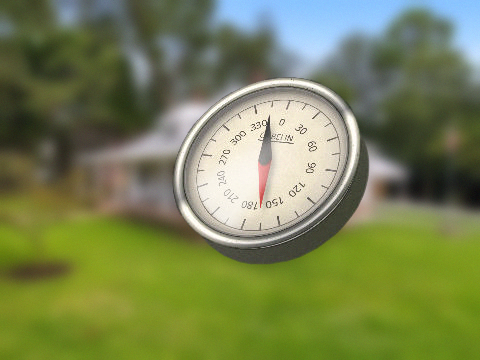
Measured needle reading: 165 °
